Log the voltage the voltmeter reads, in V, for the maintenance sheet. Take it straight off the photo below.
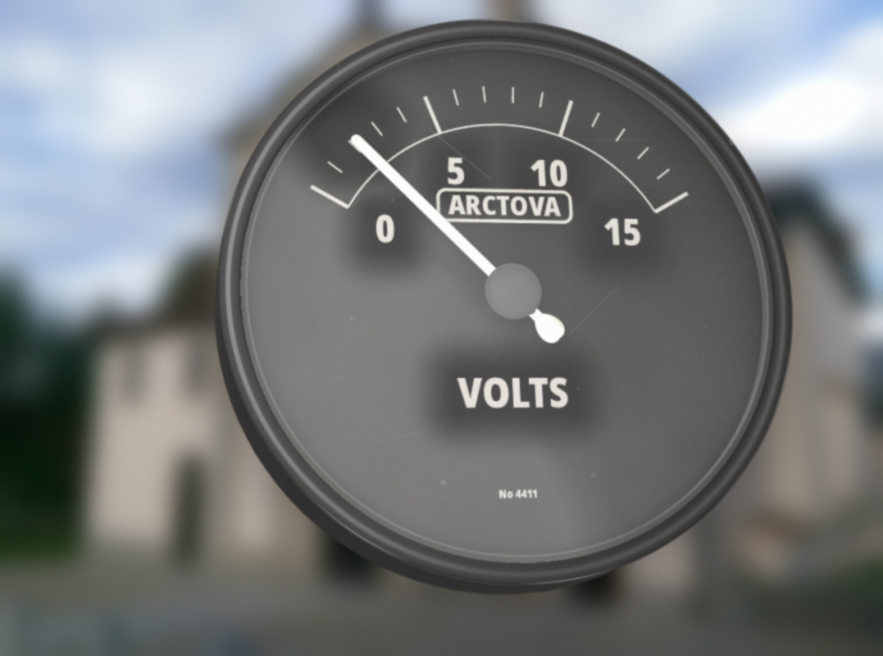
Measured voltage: 2 V
